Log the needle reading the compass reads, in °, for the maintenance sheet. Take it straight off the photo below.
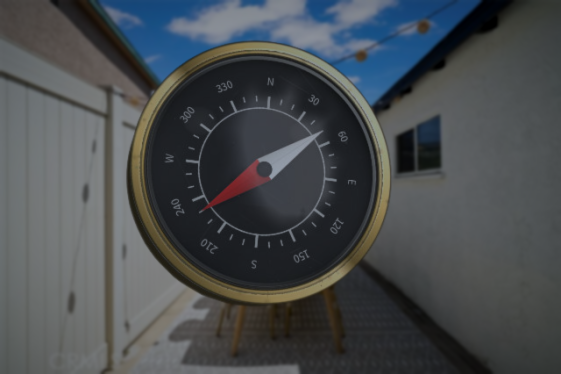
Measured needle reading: 230 °
